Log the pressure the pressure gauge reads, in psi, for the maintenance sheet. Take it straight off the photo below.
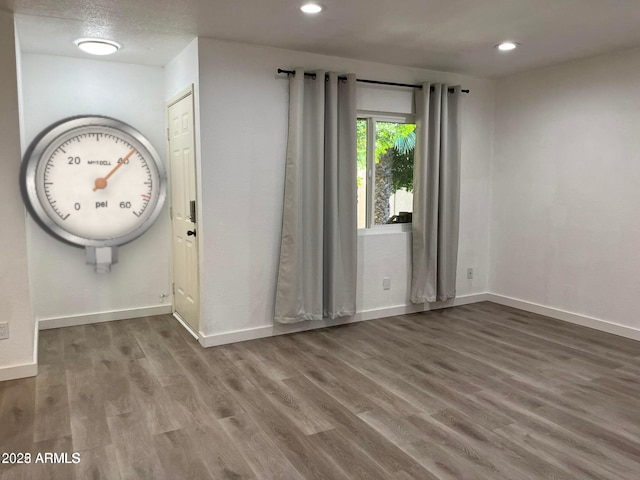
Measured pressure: 40 psi
